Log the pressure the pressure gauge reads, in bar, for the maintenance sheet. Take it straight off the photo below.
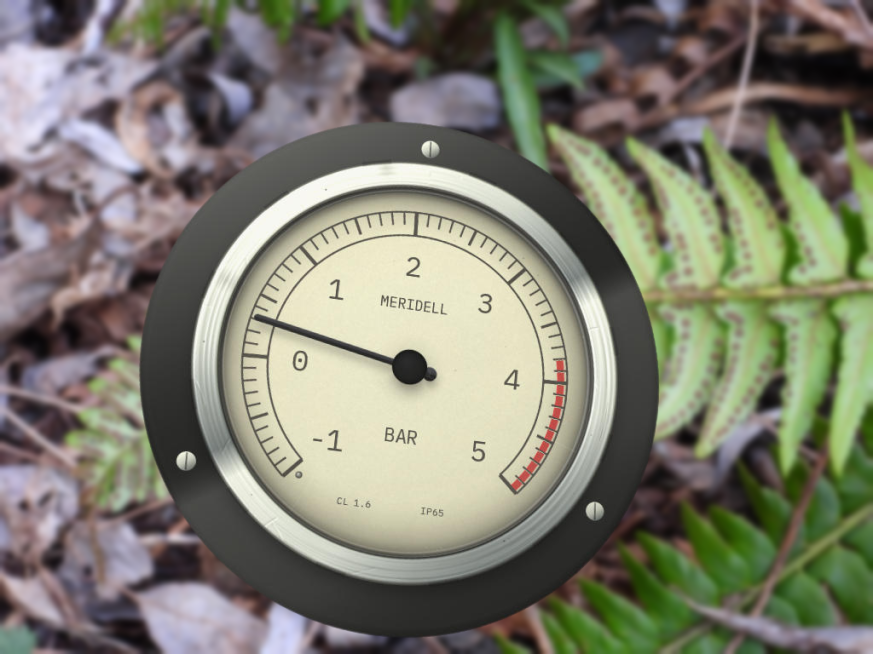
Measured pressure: 0.3 bar
